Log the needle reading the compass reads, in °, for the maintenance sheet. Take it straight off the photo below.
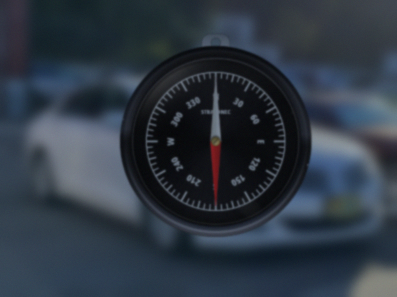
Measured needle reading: 180 °
